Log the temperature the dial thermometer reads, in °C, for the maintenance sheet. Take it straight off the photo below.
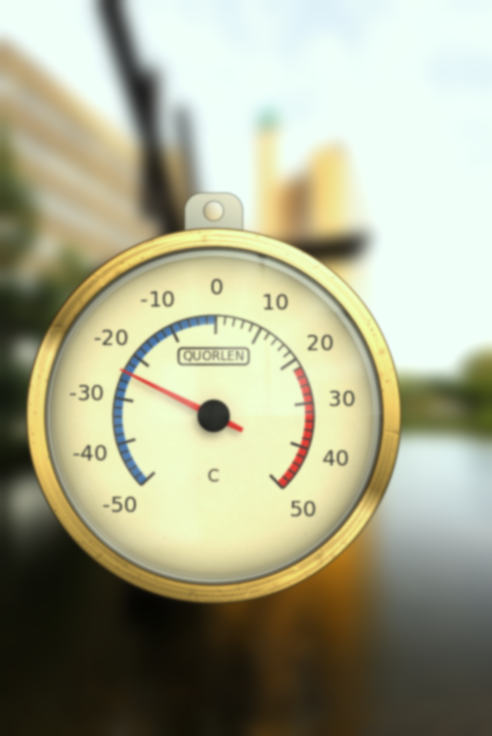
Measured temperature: -24 °C
